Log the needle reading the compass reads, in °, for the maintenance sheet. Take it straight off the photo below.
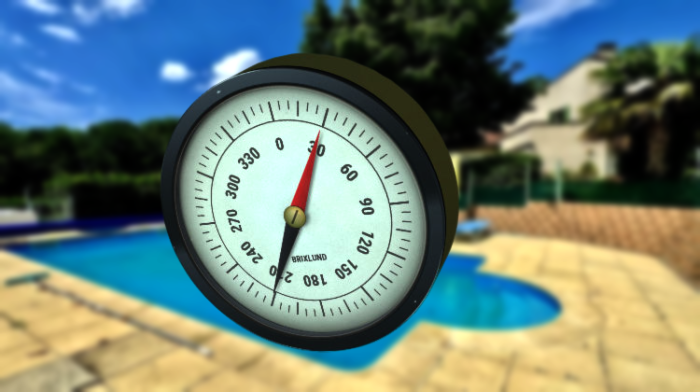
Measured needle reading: 30 °
